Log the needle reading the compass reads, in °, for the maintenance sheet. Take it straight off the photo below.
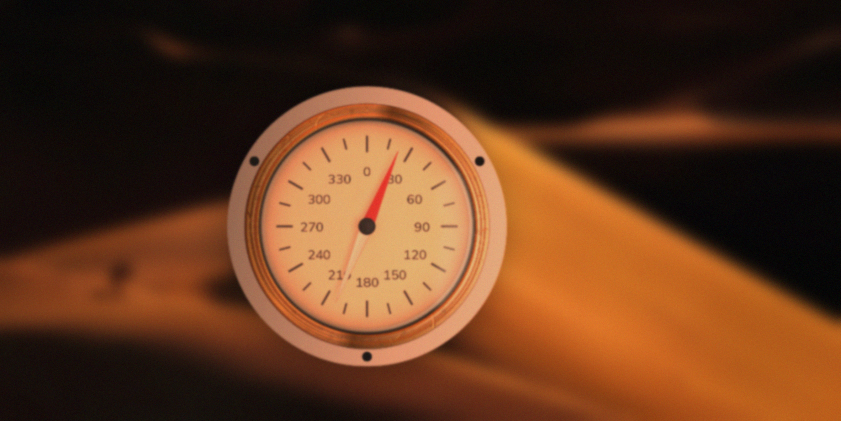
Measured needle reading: 22.5 °
